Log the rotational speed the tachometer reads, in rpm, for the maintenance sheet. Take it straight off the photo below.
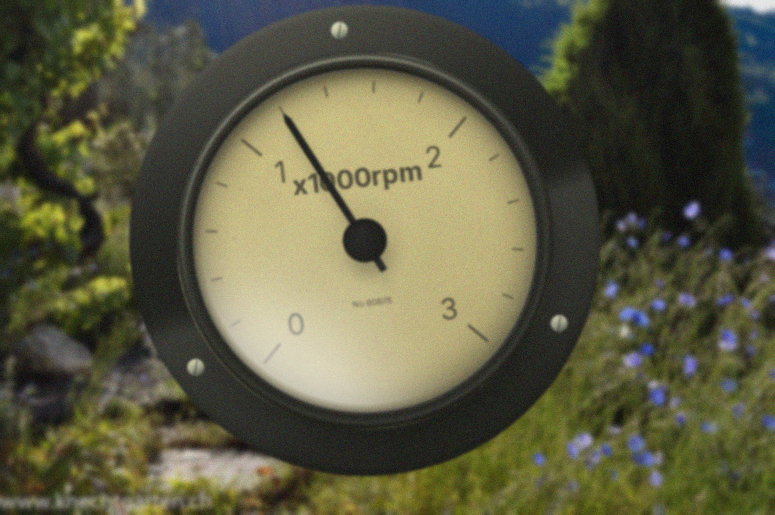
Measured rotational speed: 1200 rpm
